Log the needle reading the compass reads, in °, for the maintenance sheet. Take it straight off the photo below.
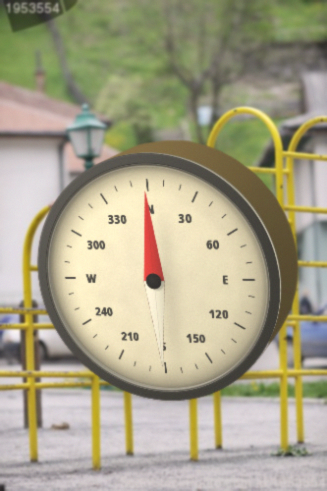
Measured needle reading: 0 °
